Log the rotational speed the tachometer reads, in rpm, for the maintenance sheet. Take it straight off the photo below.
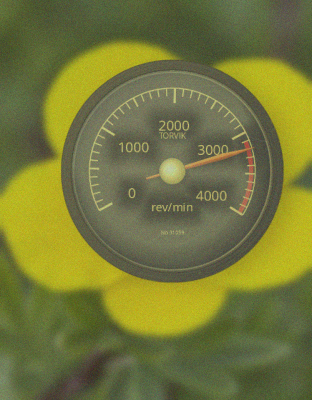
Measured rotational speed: 3200 rpm
